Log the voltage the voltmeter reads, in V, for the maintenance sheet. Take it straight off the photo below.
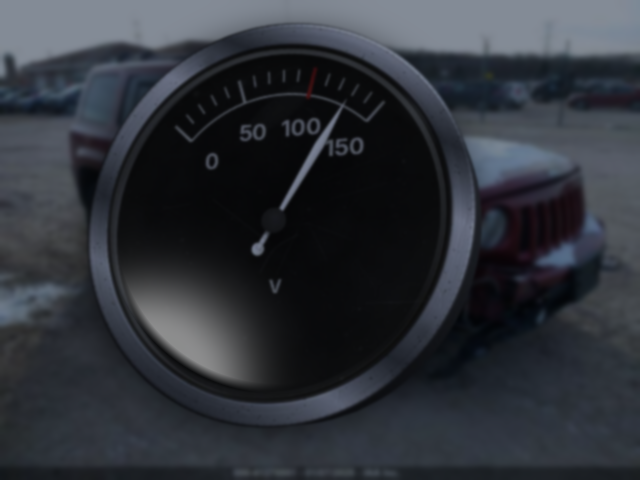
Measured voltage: 130 V
